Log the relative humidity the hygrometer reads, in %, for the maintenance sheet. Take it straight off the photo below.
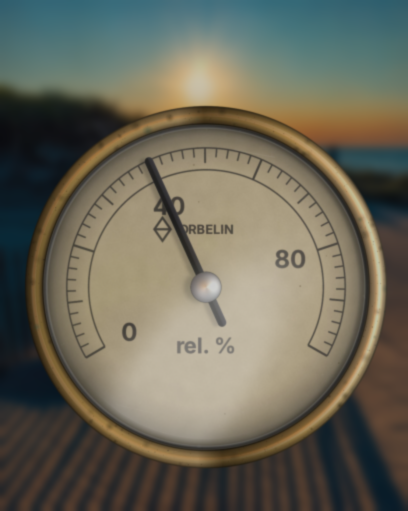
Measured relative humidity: 40 %
